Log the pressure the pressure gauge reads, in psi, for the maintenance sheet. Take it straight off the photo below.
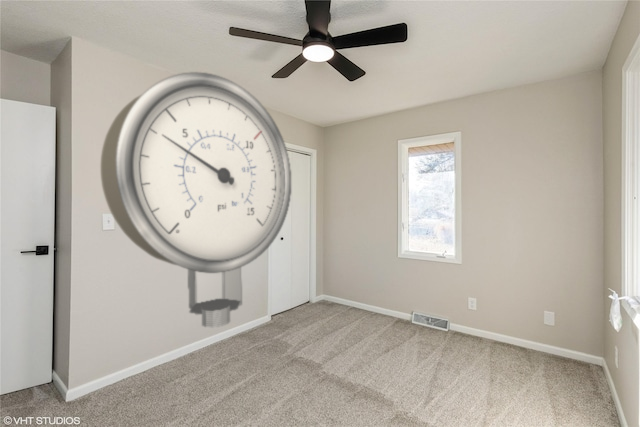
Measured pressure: 4 psi
